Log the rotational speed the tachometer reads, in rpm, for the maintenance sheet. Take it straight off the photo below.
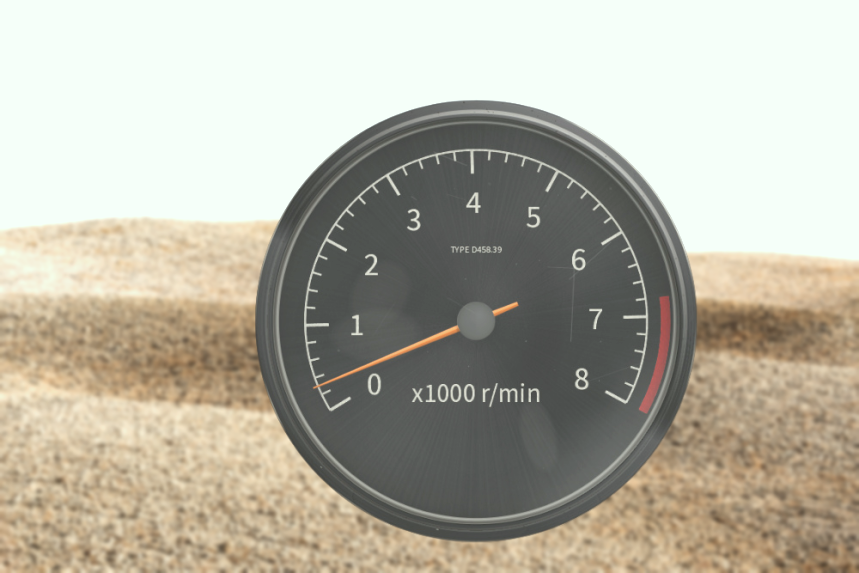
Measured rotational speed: 300 rpm
